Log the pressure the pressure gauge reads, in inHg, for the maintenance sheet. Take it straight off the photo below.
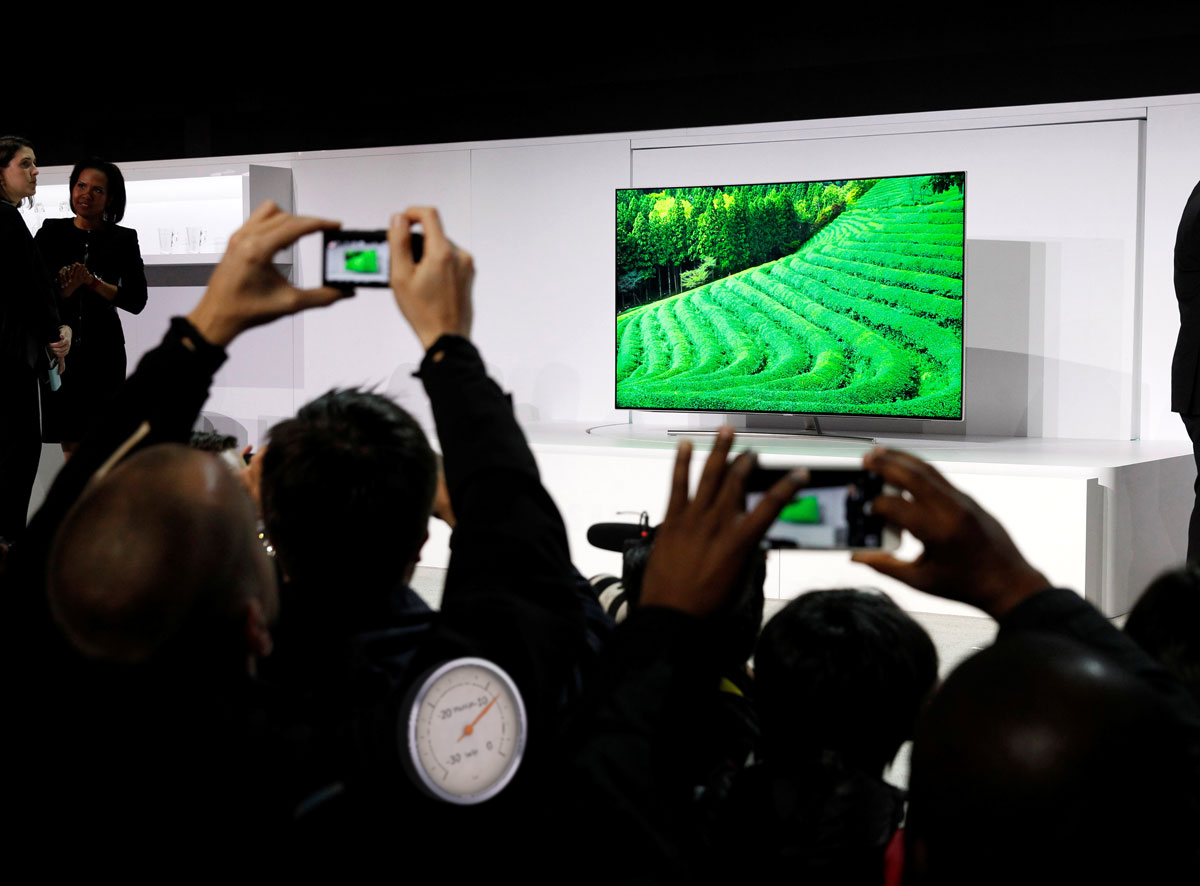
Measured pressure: -8 inHg
